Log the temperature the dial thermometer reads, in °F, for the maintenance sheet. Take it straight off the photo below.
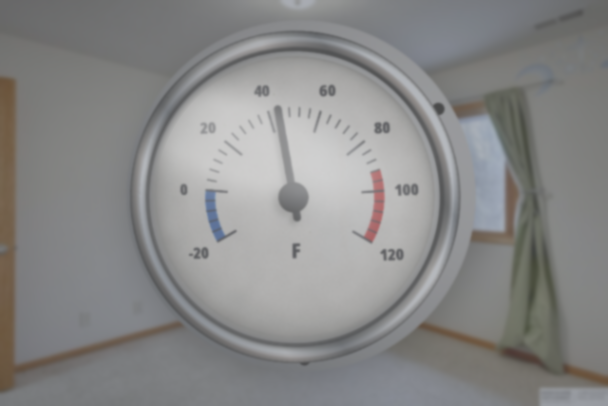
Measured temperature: 44 °F
